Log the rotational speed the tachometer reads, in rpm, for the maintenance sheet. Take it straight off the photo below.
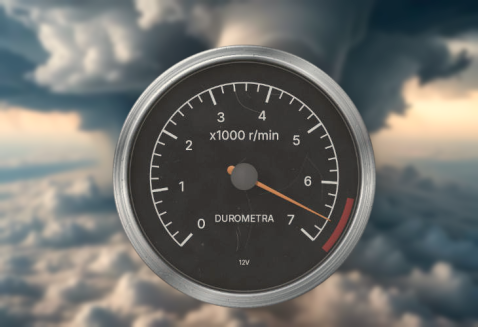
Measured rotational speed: 6600 rpm
